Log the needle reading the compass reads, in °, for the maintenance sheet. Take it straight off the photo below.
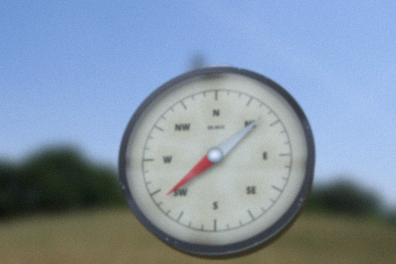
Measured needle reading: 230 °
